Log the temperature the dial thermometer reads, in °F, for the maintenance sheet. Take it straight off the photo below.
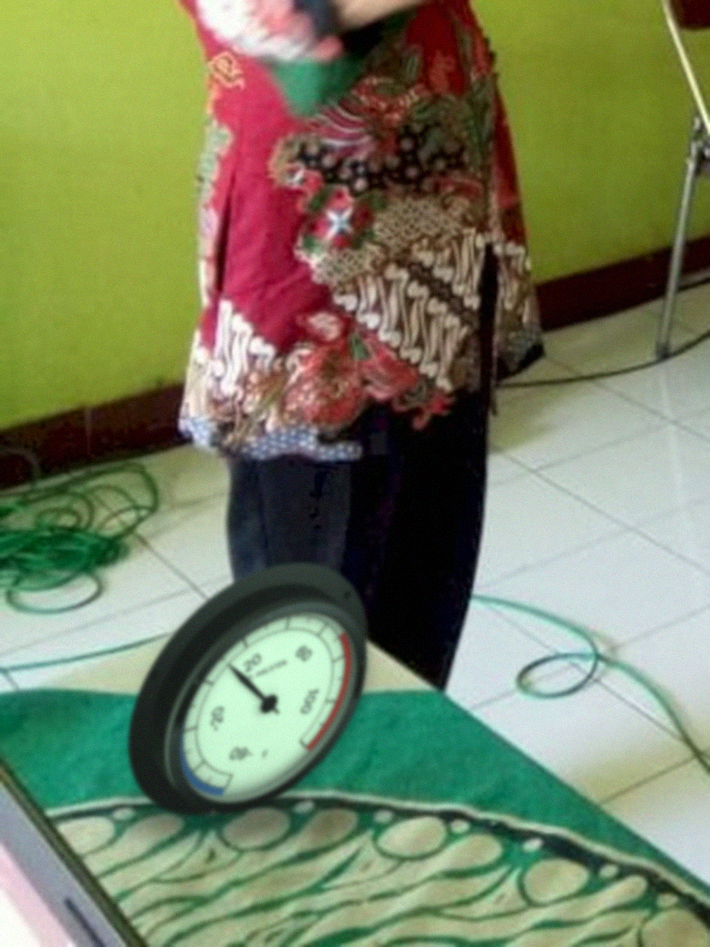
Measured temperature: 10 °F
